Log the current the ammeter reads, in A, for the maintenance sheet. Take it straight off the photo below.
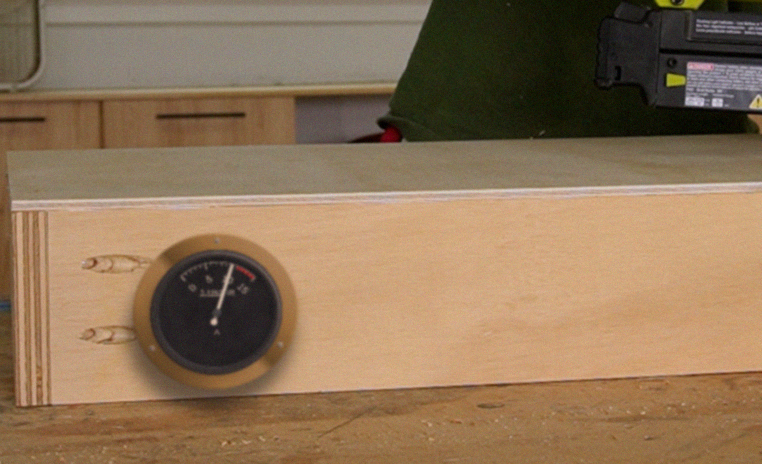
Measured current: 10 A
